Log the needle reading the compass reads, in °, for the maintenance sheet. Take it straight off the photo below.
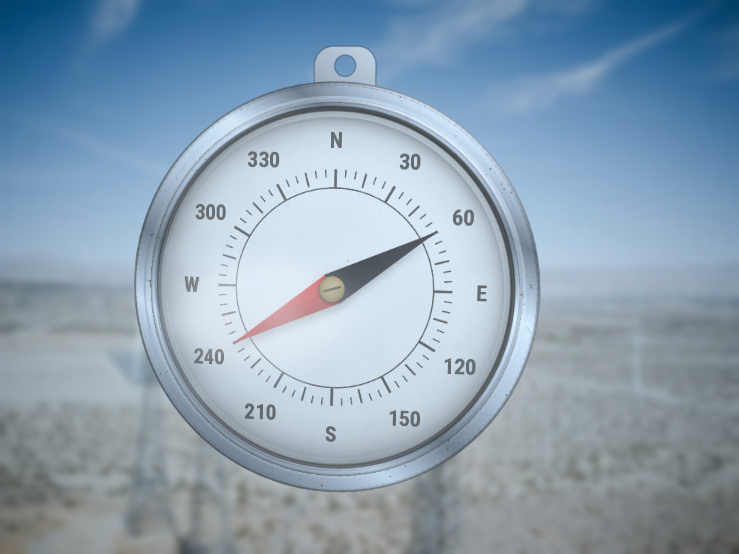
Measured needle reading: 240 °
